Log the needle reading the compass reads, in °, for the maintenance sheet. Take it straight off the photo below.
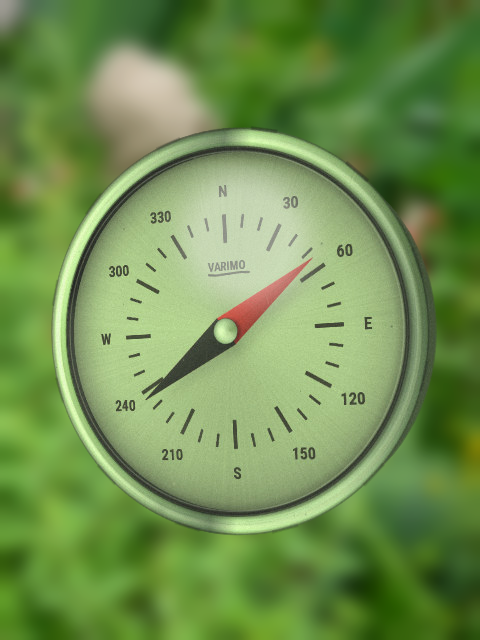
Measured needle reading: 55 °
